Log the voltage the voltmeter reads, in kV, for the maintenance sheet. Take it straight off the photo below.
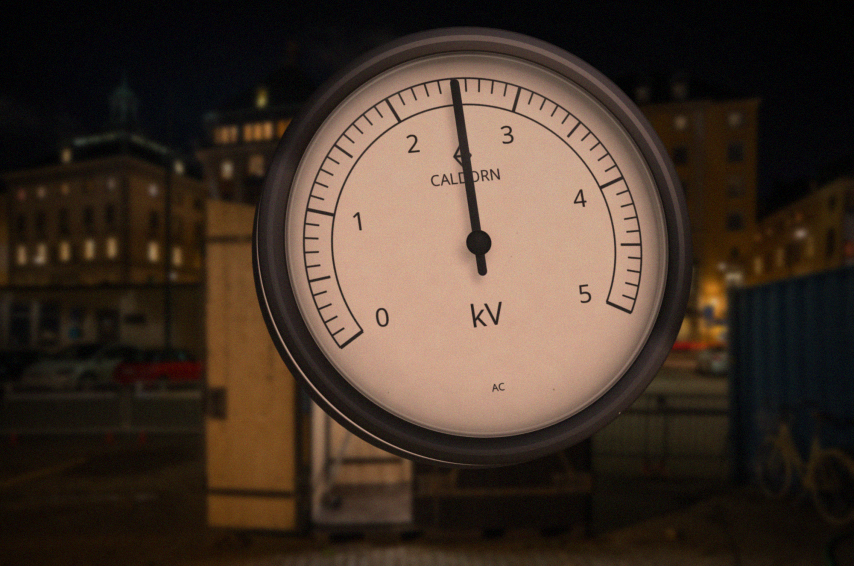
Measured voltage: 2.5 kV
